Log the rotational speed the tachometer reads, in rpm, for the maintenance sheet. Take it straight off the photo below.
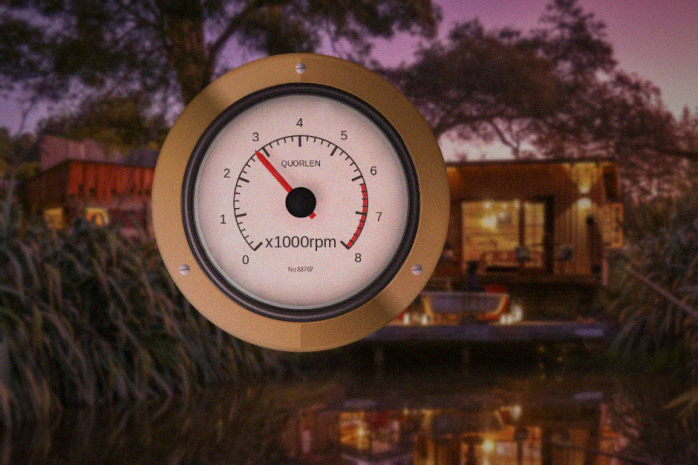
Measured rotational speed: 2800 rpm
